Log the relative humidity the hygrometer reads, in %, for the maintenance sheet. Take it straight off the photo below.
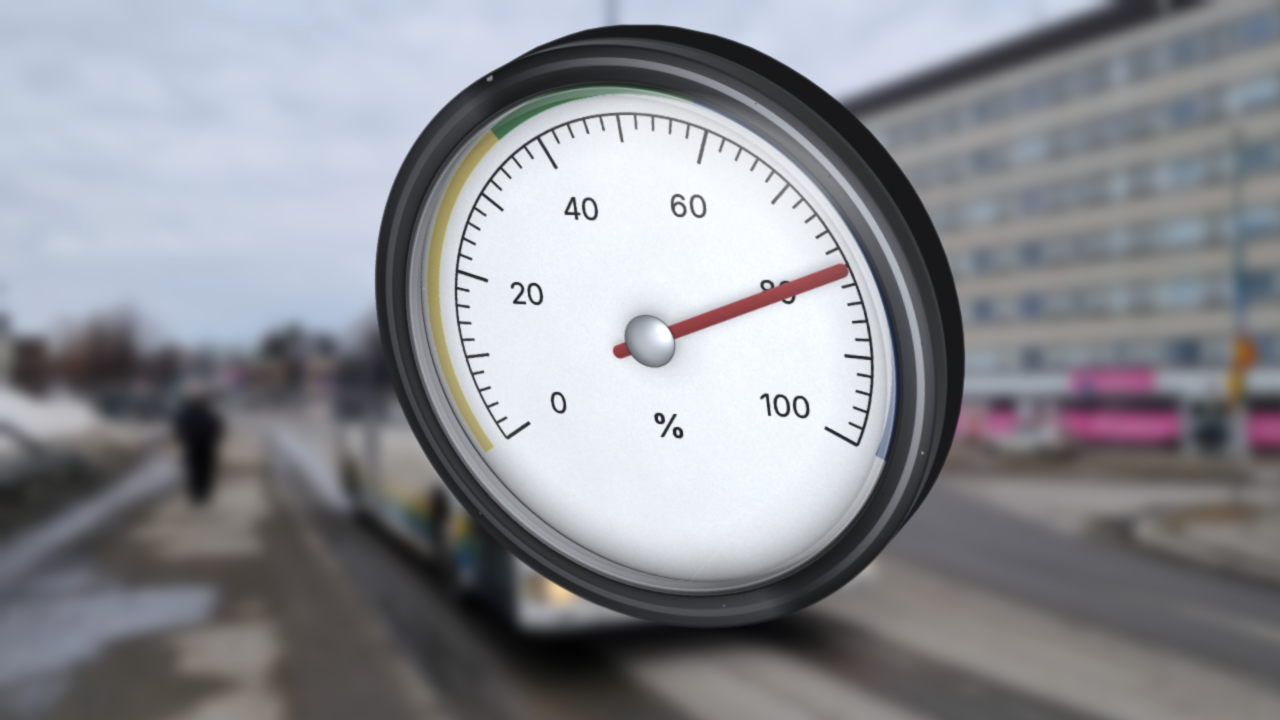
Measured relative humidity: 80 %
